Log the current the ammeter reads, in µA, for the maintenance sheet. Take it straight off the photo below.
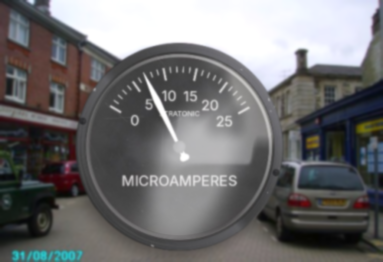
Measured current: 7 µA
